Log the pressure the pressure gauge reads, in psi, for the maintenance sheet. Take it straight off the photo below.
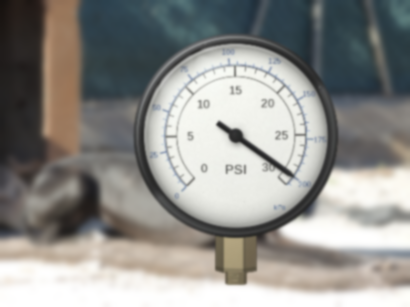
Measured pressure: 29 psi
